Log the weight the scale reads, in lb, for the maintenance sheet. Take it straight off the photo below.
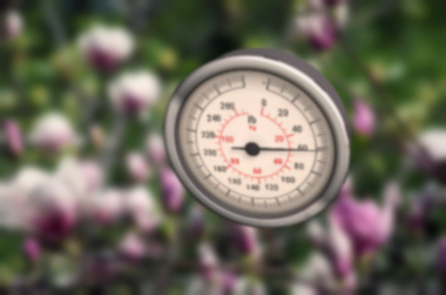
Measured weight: 60 lb
